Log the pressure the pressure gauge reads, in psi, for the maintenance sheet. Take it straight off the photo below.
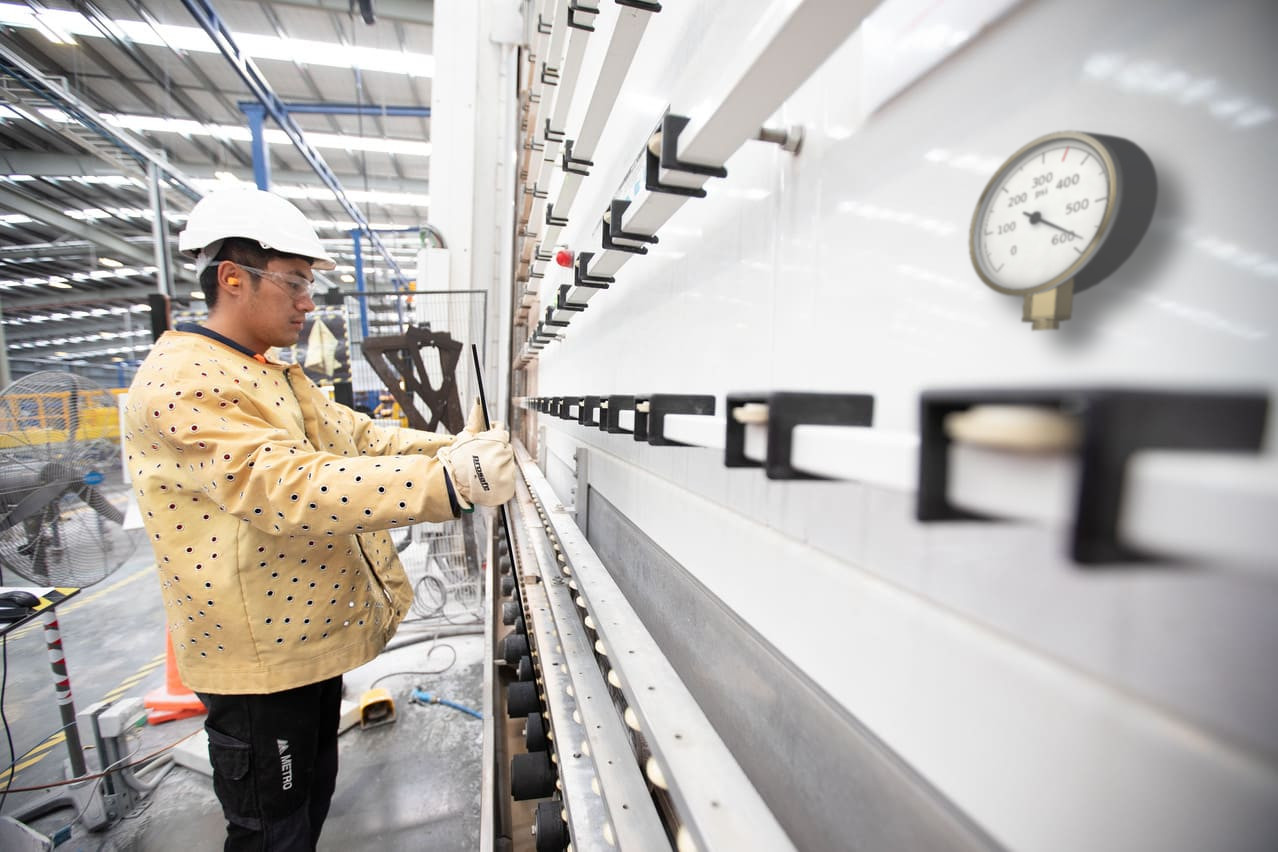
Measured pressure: 575 psi
